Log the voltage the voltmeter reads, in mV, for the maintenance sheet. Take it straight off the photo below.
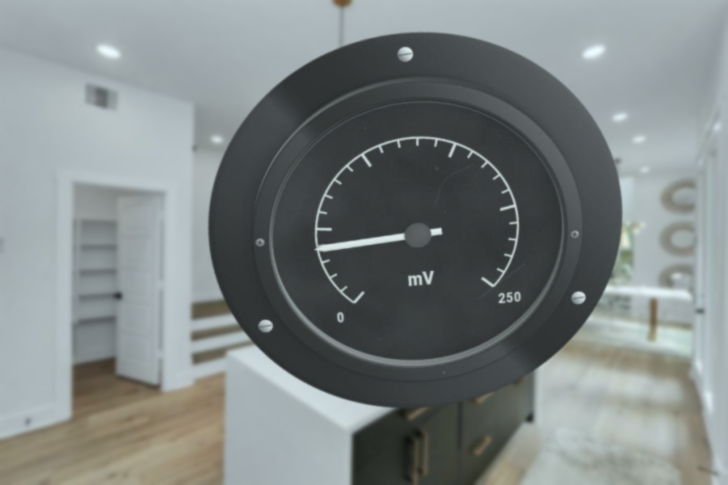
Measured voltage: 40 mV
